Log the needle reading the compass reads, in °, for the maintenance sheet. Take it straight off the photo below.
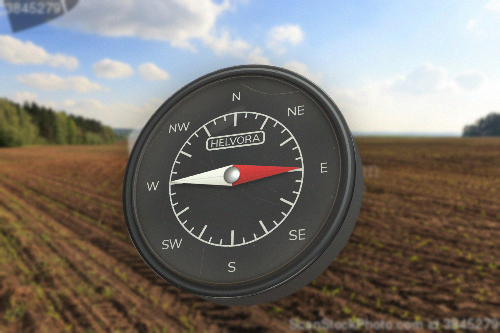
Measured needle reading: 90 °
